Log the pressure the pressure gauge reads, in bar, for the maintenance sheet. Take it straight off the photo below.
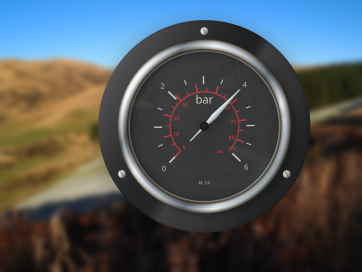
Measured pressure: 4 bar
